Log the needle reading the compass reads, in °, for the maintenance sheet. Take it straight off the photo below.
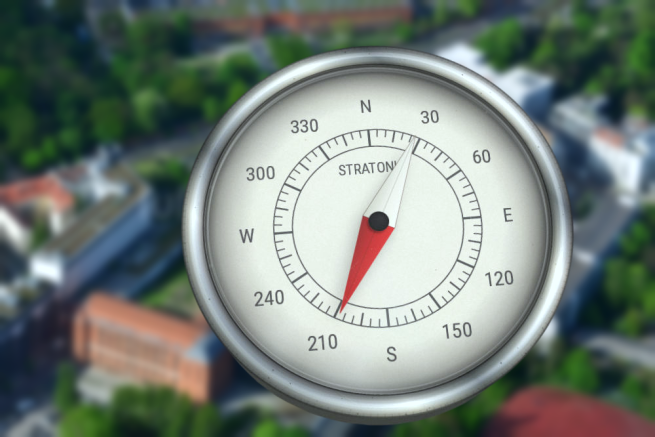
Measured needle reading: 207.5 °
